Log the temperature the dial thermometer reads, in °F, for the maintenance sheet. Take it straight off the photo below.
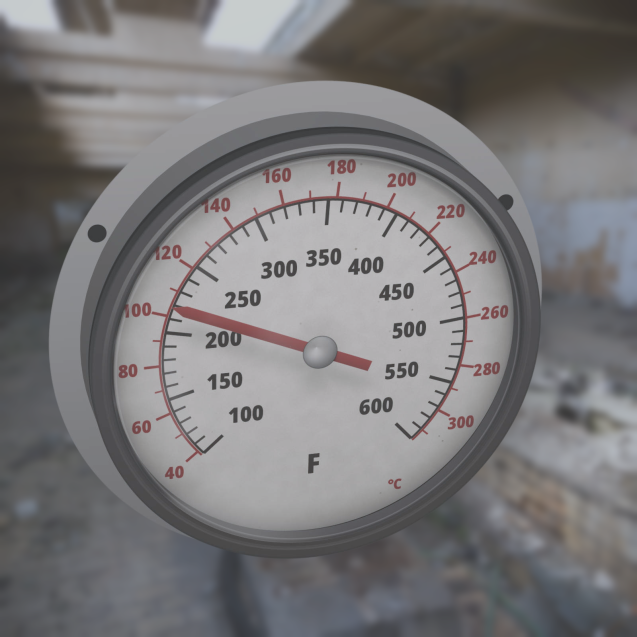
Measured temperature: 220 °F
